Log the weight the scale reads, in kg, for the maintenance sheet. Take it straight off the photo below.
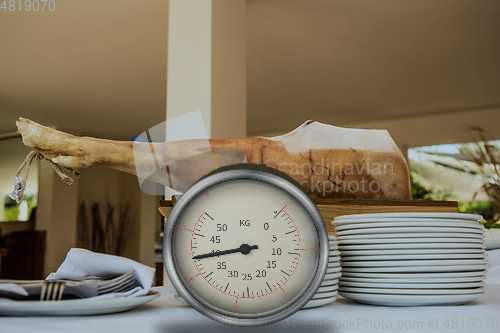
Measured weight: 40 kg
